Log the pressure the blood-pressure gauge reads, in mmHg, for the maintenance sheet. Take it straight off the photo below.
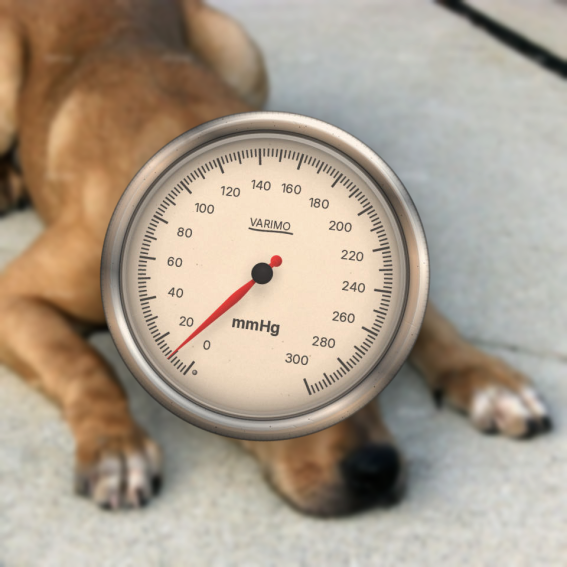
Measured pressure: 10 mmHg
